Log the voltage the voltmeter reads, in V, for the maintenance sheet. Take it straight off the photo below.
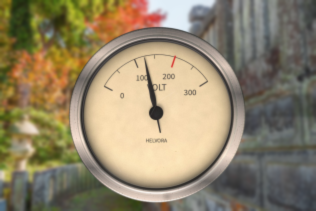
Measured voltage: 125 V
